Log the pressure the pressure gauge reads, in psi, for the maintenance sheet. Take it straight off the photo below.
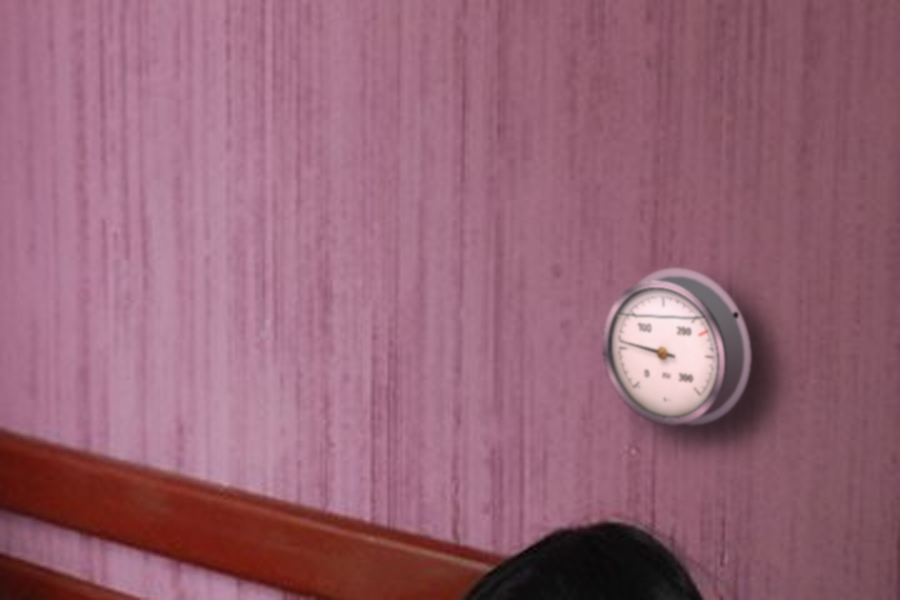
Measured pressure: 60 psi
